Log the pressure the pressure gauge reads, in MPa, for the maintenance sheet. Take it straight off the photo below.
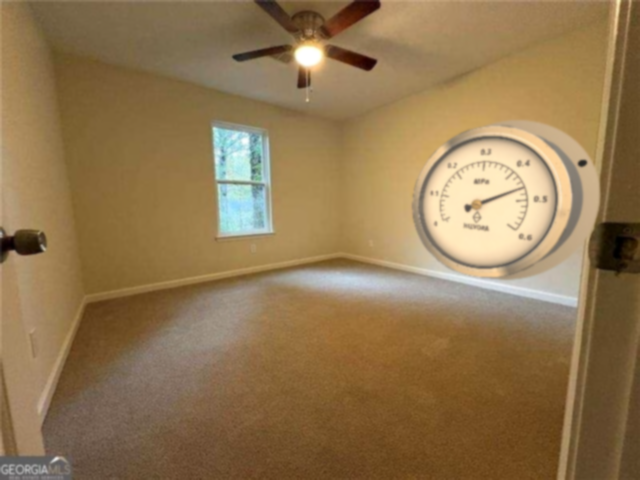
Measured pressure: 0.46 MPa
